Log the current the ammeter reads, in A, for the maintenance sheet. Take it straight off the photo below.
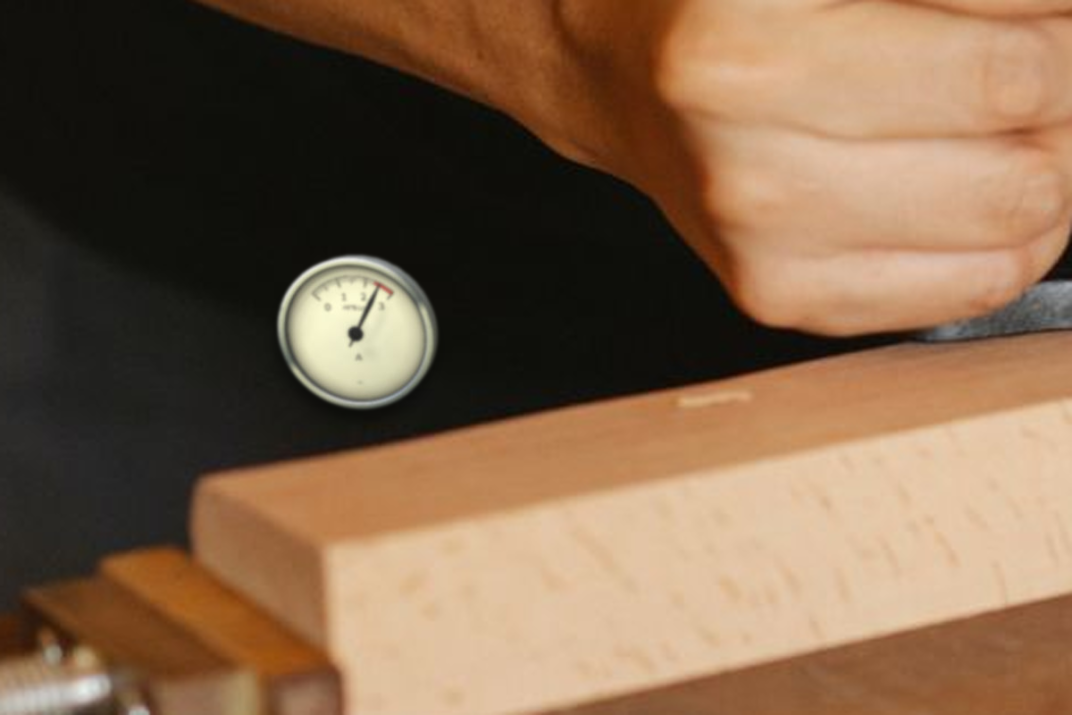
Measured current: 2.5 A
